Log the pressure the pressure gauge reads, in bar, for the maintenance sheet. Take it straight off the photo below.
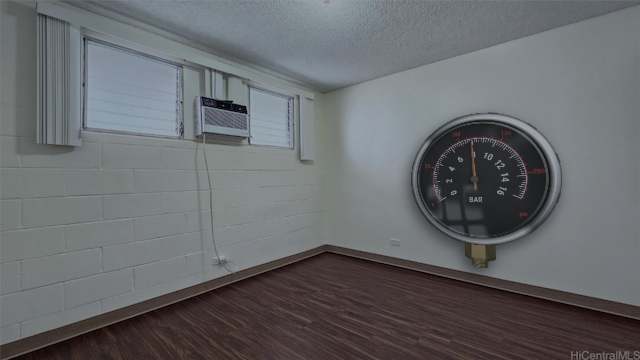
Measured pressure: 8 bar
